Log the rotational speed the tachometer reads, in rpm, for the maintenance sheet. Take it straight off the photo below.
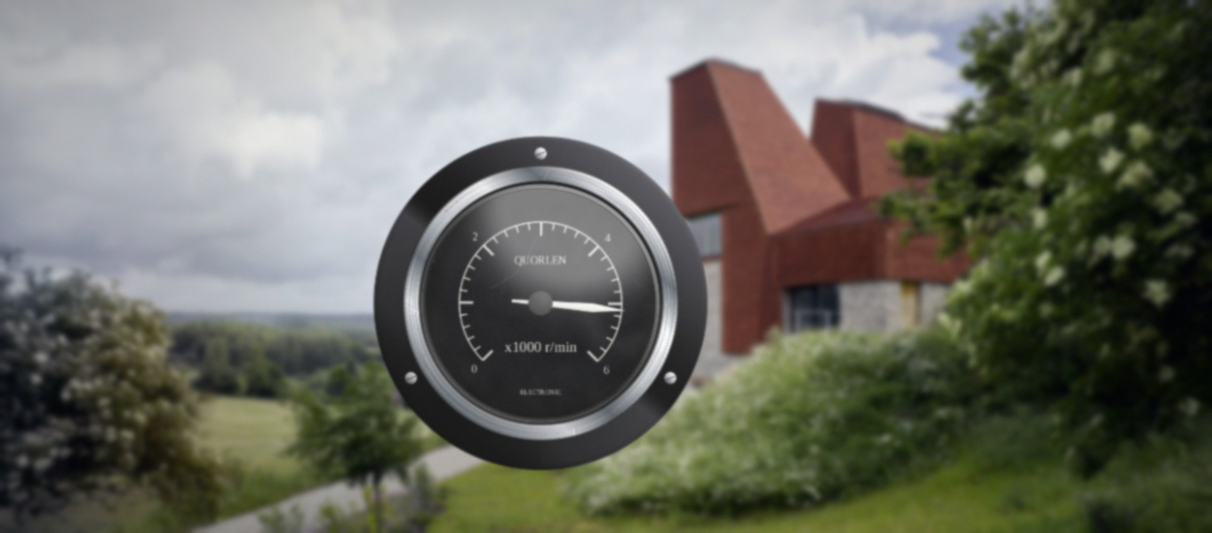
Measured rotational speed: 5100 rpm
